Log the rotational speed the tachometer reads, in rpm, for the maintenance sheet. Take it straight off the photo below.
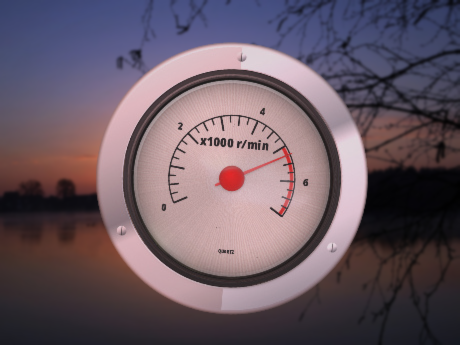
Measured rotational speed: 5250 rpm
